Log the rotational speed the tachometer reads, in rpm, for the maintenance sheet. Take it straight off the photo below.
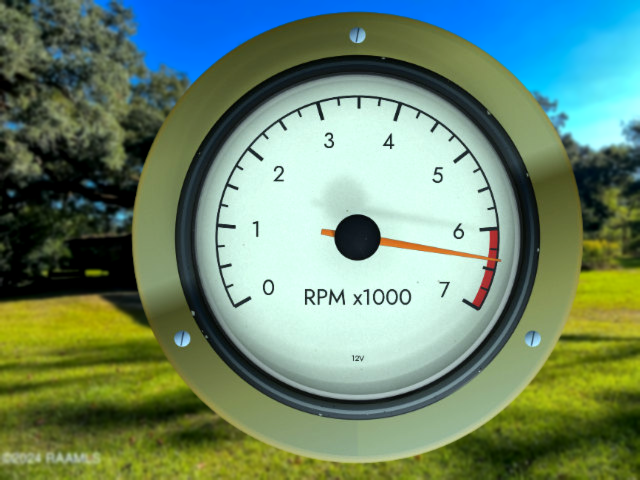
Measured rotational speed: 6375 rpm
